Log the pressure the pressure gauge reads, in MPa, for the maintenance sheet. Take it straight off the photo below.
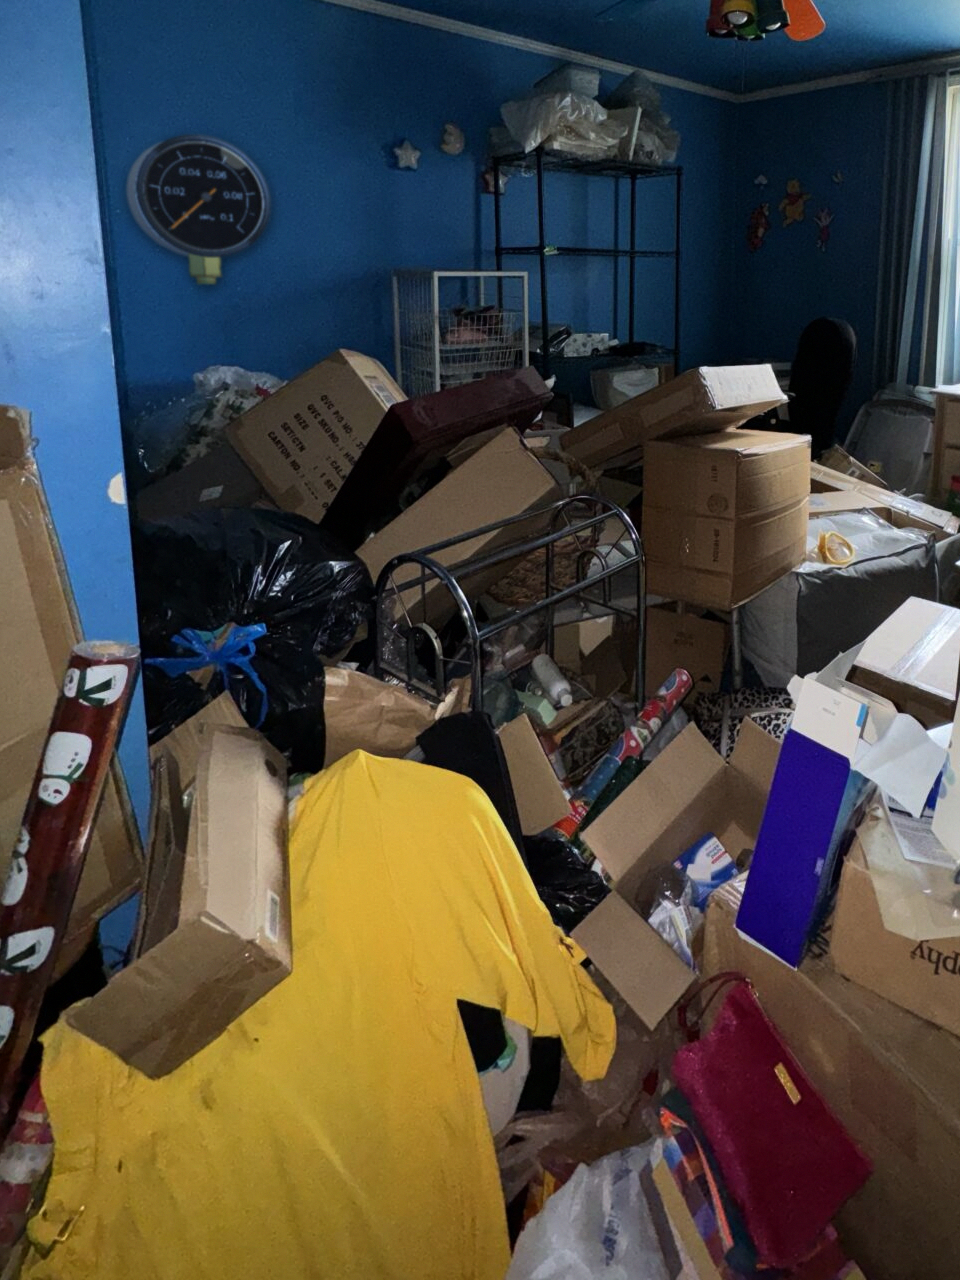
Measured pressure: 0 MPa
